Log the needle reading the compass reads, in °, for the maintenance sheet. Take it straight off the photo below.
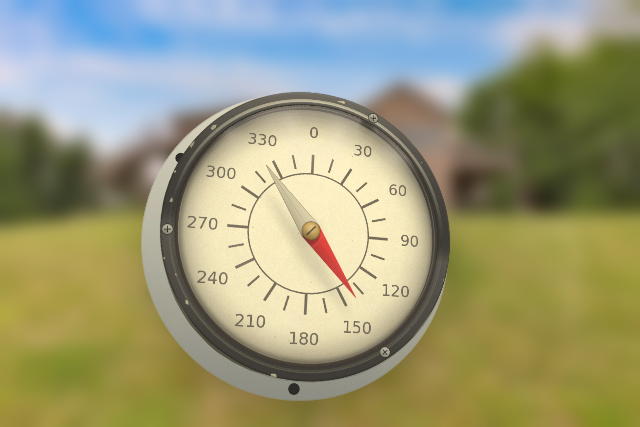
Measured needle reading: 142.5 °
